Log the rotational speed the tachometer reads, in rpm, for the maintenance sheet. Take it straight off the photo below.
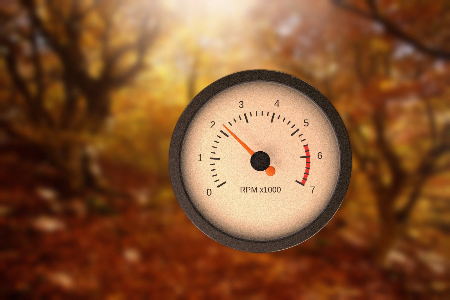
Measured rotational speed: 2200 rpm
